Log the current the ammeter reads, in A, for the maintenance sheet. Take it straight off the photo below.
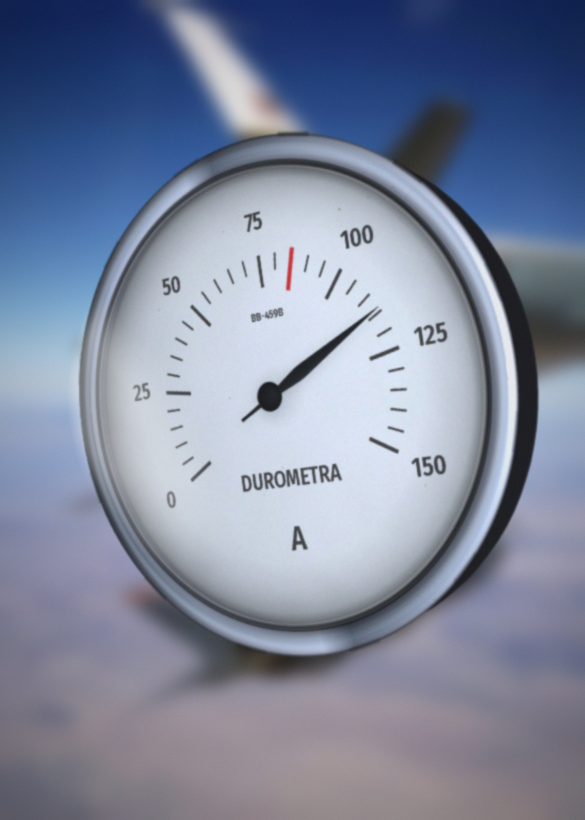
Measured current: 115 A
